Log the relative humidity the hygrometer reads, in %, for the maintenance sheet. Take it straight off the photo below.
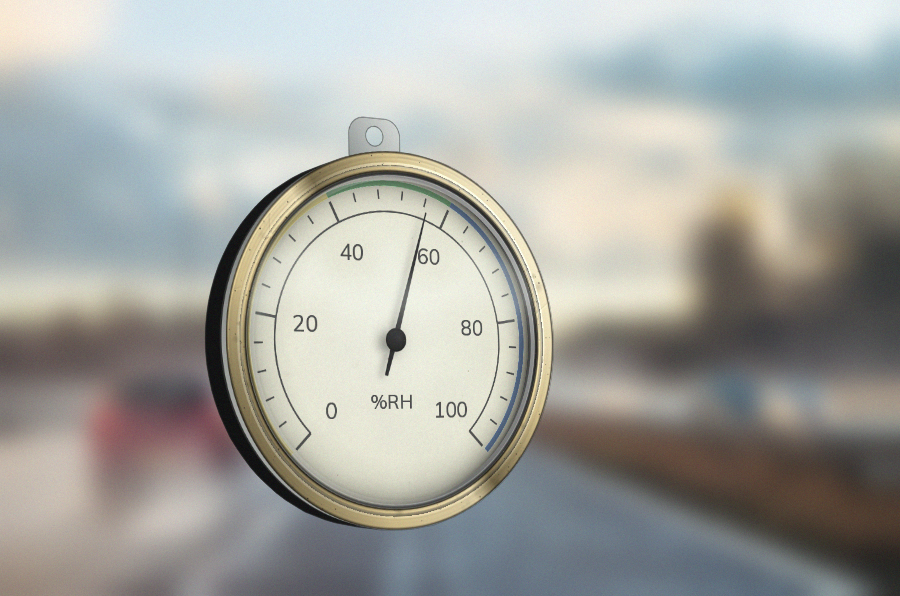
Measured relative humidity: 56 %
